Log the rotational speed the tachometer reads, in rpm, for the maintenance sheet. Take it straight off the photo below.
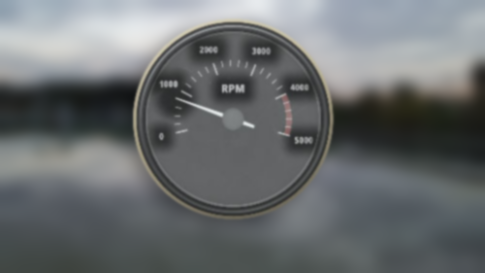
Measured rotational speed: 800 rpm
